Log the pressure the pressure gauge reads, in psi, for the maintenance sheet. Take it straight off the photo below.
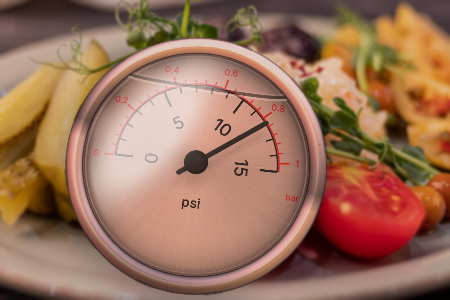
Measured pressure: 12 psi
